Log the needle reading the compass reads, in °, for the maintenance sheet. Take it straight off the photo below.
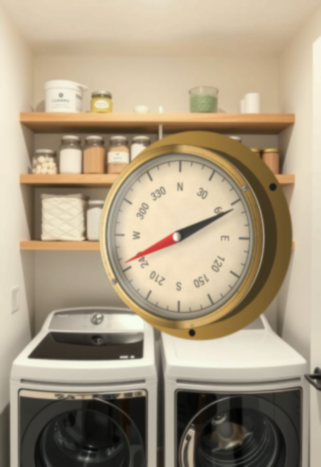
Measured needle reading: 245 °
